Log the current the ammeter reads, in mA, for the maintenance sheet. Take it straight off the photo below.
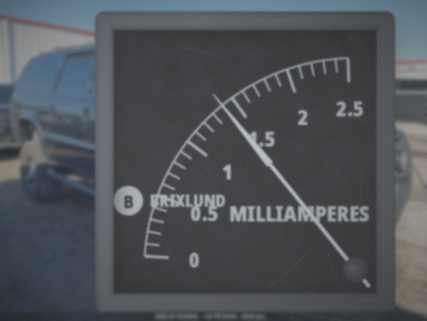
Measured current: 1.4 mA
